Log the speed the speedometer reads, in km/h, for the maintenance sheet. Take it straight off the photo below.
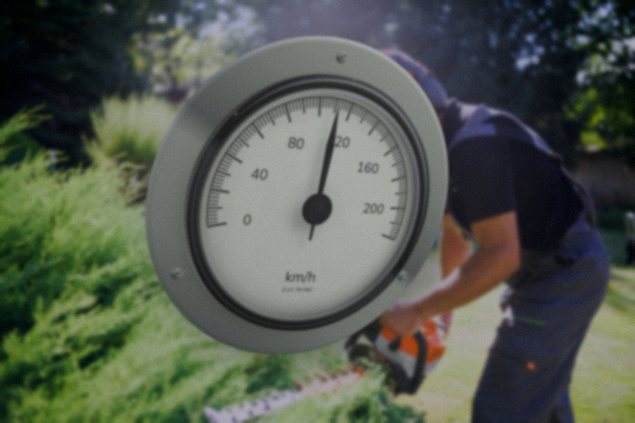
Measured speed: 110 km/h
